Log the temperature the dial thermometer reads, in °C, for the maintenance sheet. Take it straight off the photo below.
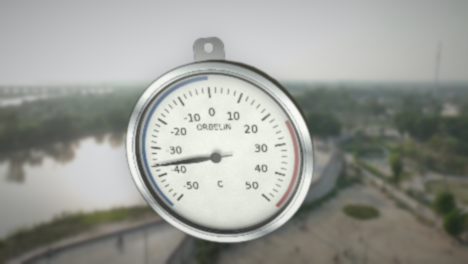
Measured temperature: -36 °C
